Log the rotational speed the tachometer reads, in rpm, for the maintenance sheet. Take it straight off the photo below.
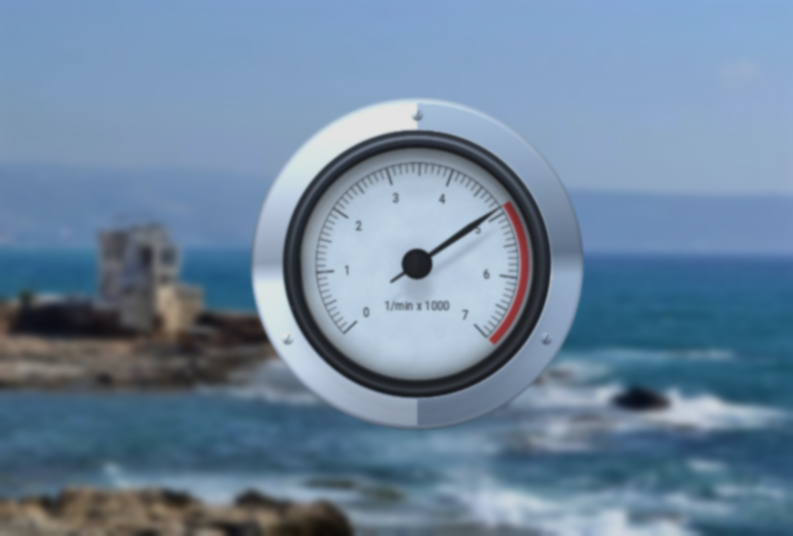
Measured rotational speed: 4900 rpm
